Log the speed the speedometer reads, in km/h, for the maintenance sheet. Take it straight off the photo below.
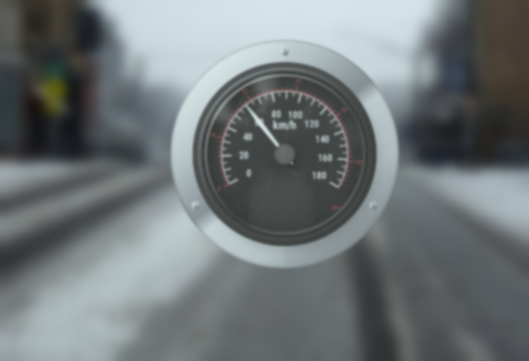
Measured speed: 60 km/h
